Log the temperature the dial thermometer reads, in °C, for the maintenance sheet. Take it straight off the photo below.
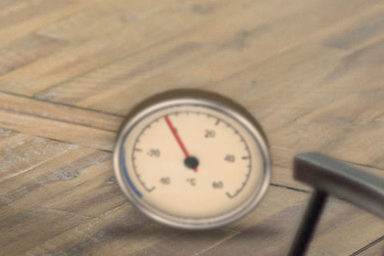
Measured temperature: 0 °C
